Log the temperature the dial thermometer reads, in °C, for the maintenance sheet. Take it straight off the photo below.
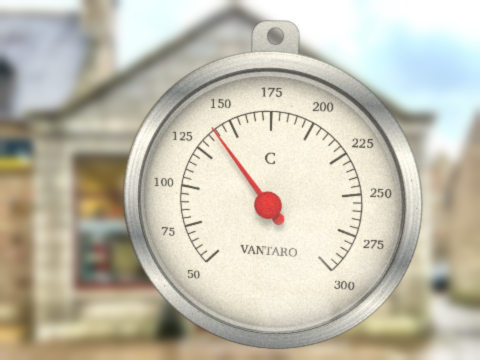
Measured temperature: 140 °C
